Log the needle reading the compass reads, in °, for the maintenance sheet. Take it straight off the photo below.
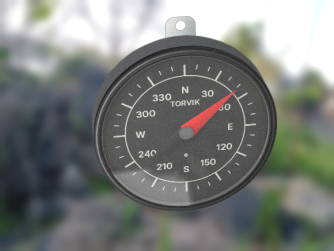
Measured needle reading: 50 °
